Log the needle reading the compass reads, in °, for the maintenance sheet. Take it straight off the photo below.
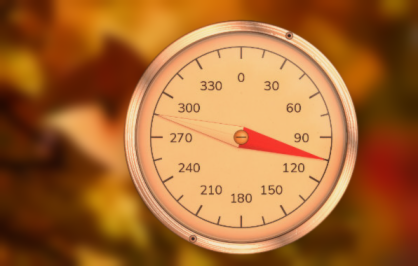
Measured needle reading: 105 °
